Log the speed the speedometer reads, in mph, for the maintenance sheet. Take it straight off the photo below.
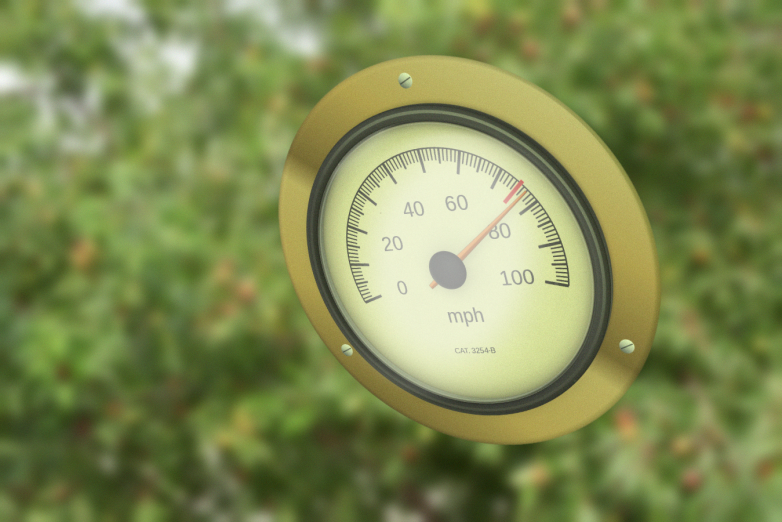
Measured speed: 77 mph
